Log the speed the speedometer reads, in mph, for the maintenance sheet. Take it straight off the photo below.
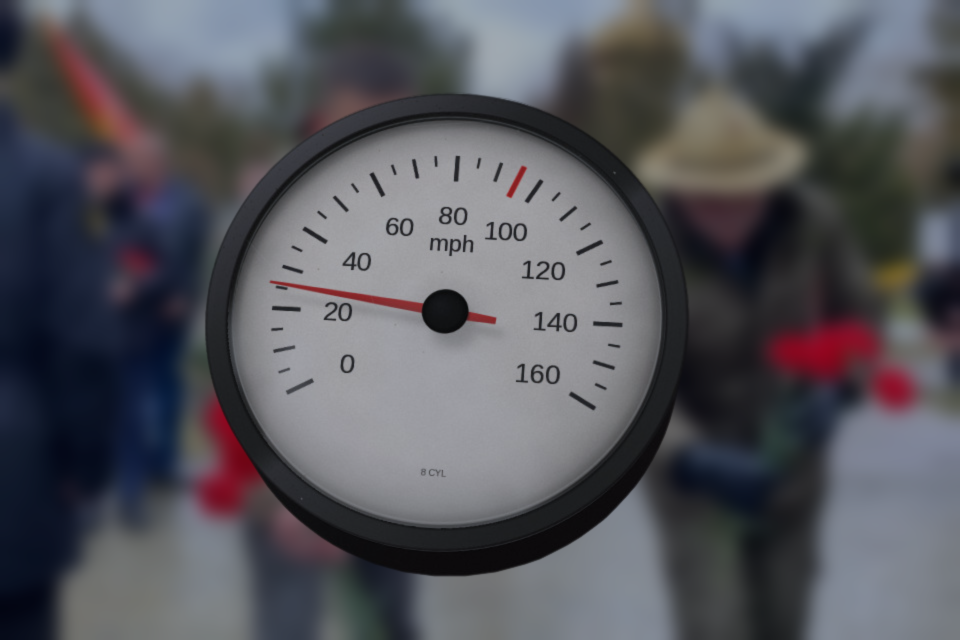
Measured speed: 25 mph
